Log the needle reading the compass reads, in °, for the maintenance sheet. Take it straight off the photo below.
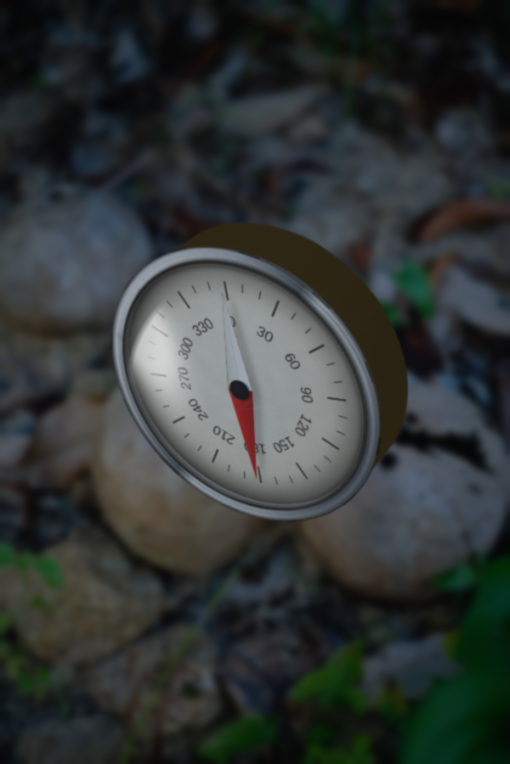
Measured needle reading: 180 °
